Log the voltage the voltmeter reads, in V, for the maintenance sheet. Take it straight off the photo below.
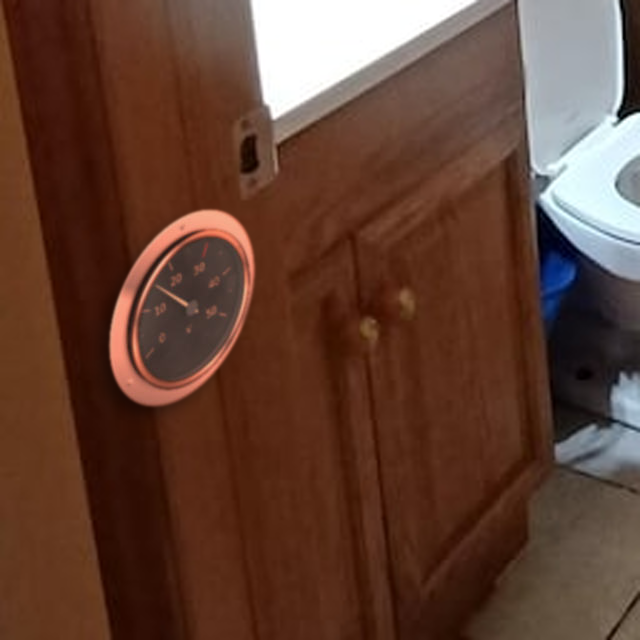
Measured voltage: 15 V
